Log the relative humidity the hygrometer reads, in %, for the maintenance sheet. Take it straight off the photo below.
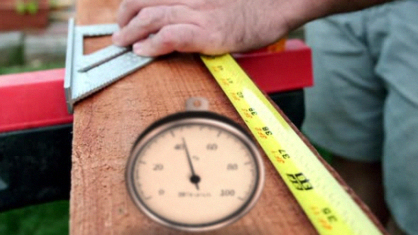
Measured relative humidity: 44 %
